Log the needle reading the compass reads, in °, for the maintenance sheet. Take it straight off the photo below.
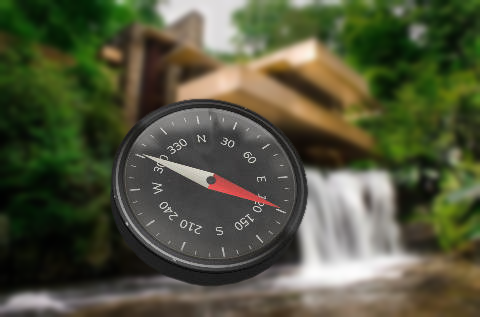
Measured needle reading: 120 °
